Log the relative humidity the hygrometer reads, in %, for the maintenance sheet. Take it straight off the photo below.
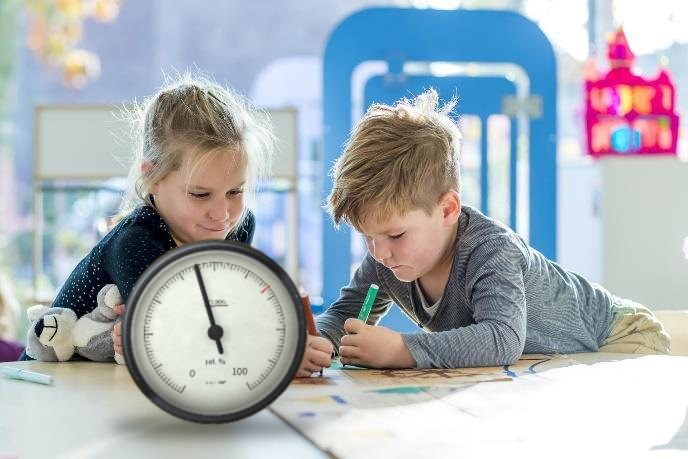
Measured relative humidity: 45 %
